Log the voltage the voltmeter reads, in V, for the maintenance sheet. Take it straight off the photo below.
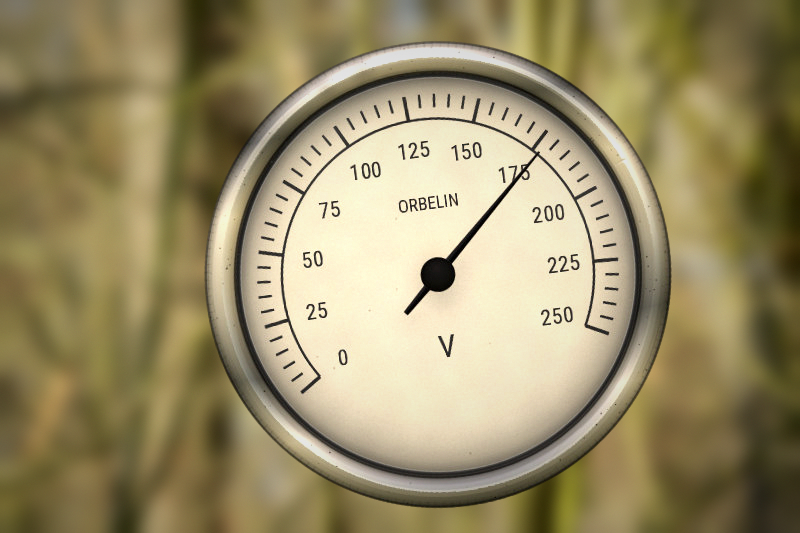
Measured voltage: 177.5 V
